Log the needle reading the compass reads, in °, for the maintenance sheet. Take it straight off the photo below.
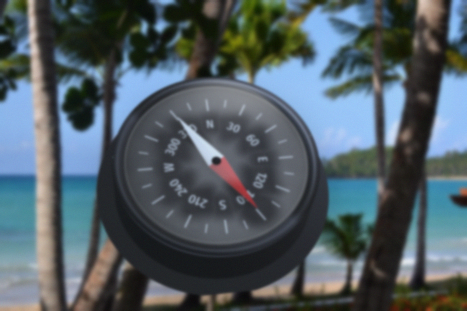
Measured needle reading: 150 °
